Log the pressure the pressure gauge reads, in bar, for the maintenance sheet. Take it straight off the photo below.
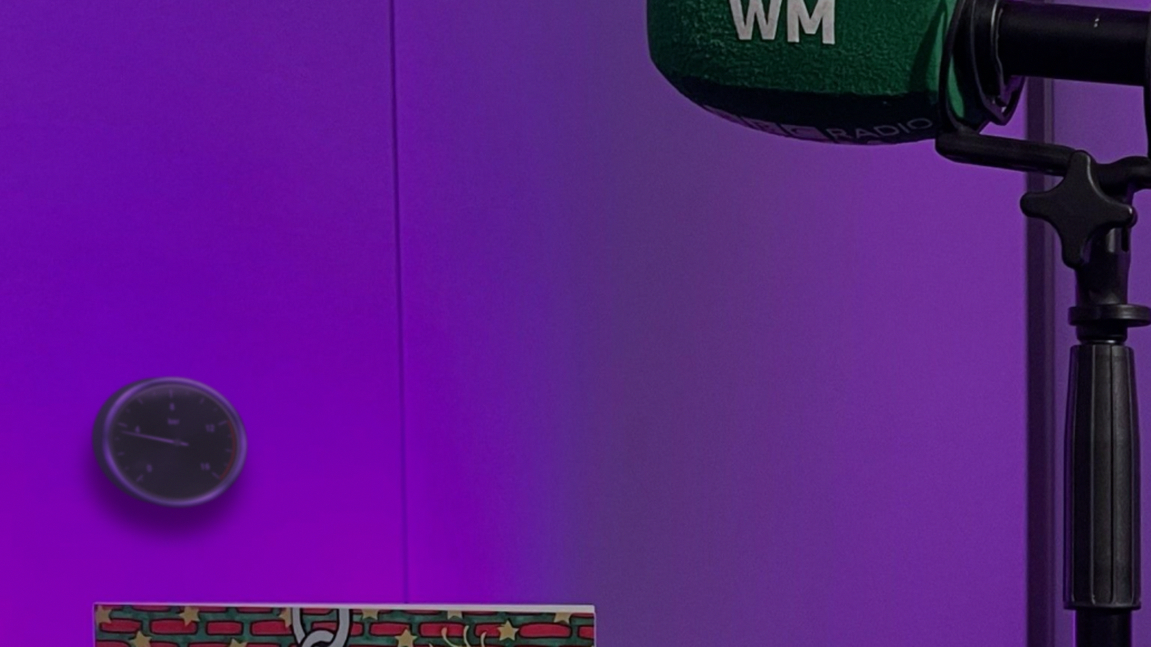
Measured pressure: 3.5 bar
